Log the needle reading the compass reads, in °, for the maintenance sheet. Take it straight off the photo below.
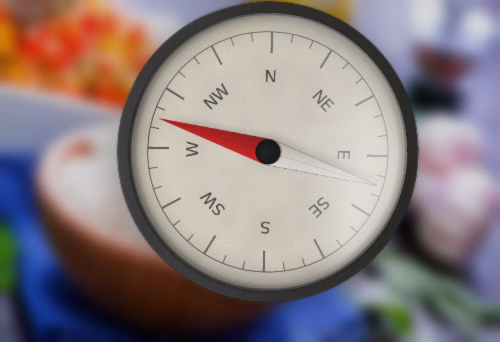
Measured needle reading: 285 °
